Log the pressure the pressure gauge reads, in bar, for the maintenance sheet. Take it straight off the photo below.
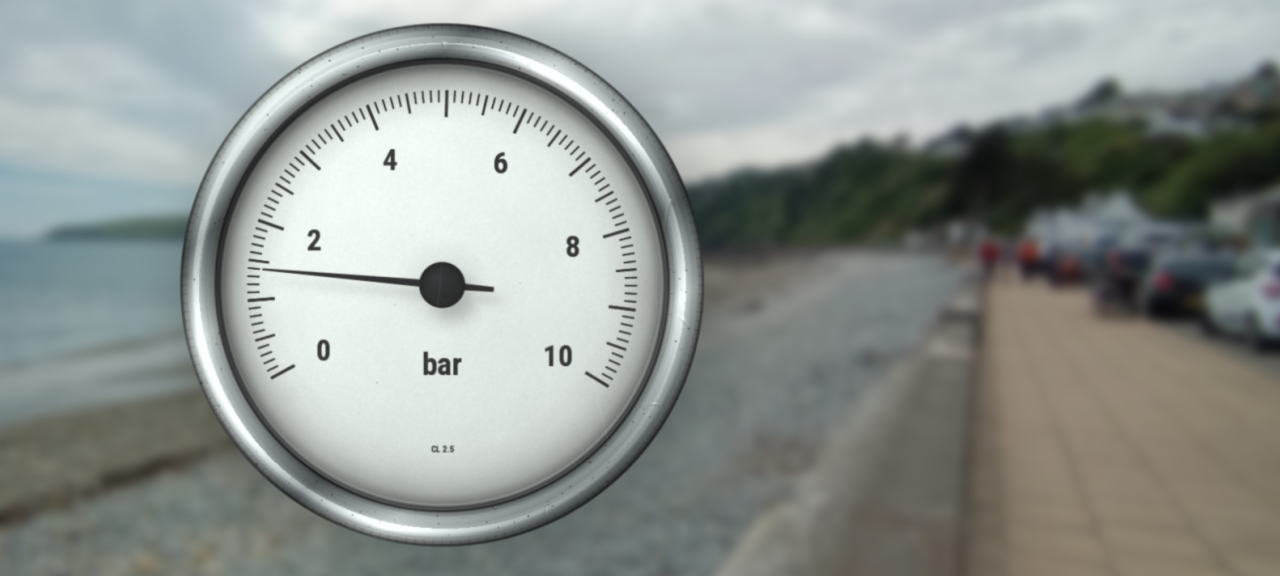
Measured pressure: 1.4 bar
